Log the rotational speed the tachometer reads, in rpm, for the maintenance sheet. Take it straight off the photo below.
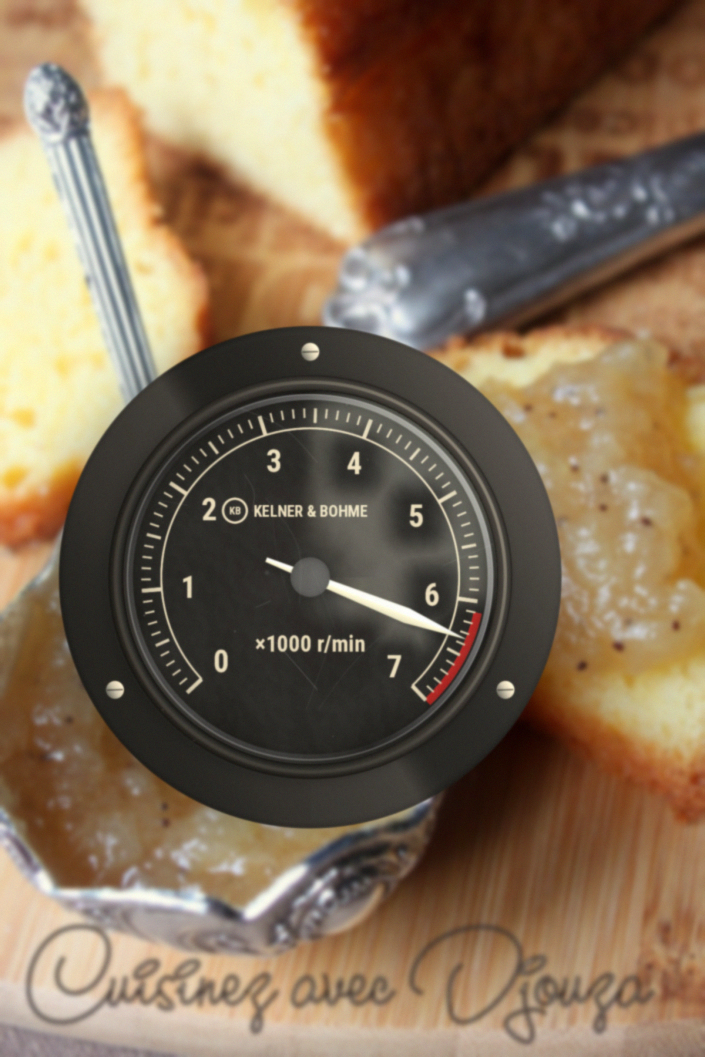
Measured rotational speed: 6350 rpm
